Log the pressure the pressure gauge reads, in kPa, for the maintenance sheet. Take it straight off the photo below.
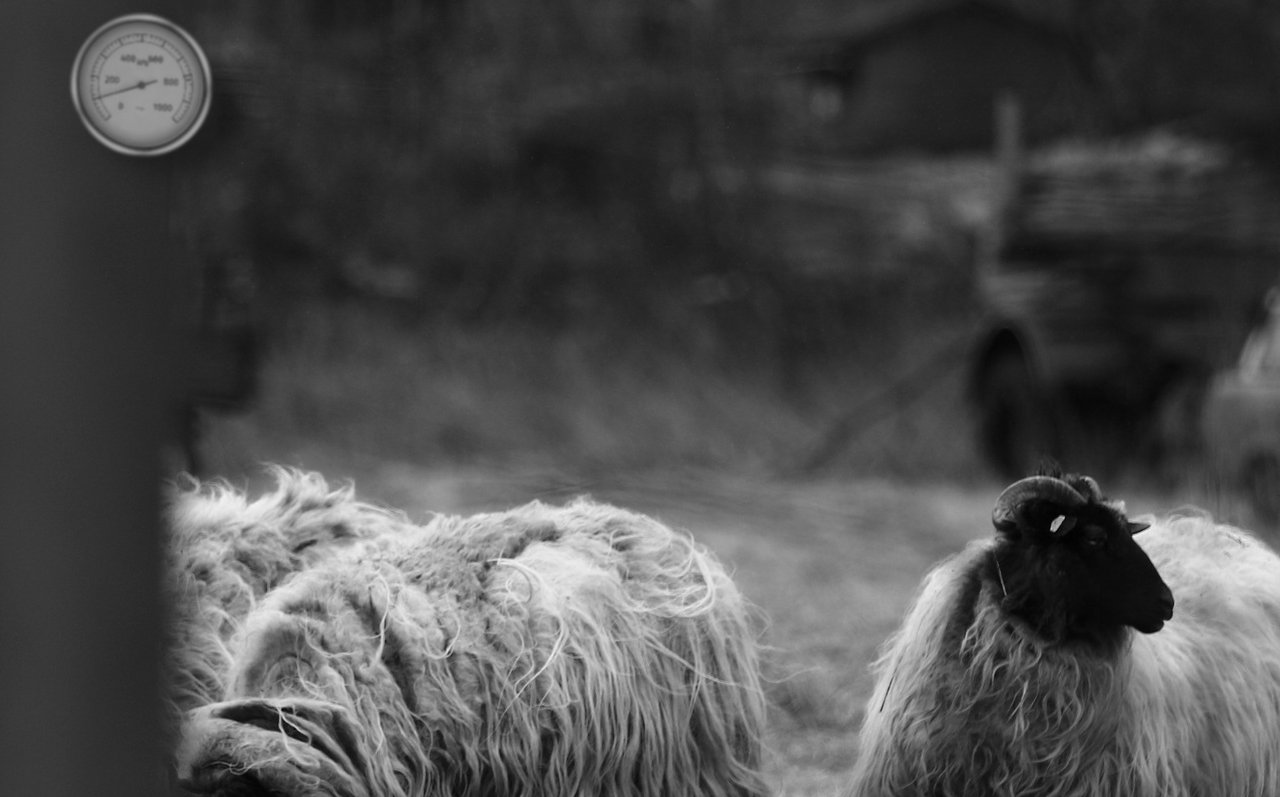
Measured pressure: 100 kPa
